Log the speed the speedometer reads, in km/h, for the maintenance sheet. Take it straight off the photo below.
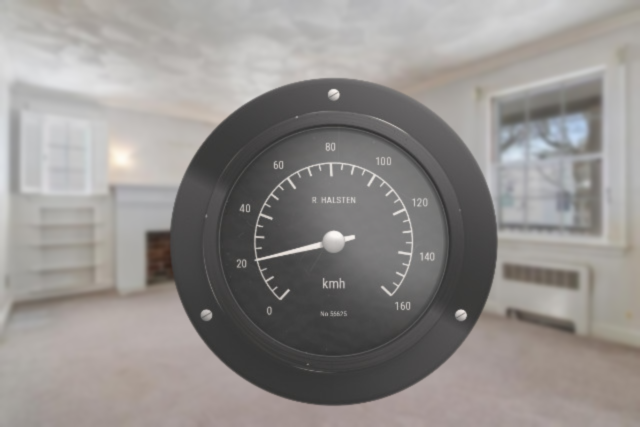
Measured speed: 20 km/h
